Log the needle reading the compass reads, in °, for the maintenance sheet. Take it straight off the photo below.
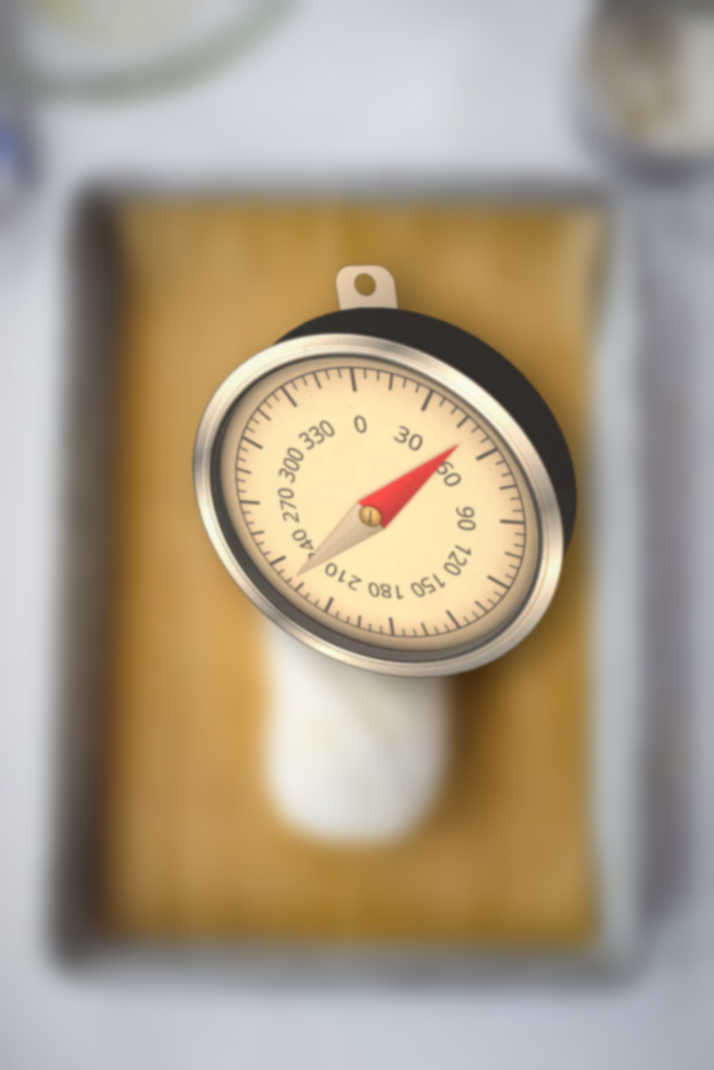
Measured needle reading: 50 °
